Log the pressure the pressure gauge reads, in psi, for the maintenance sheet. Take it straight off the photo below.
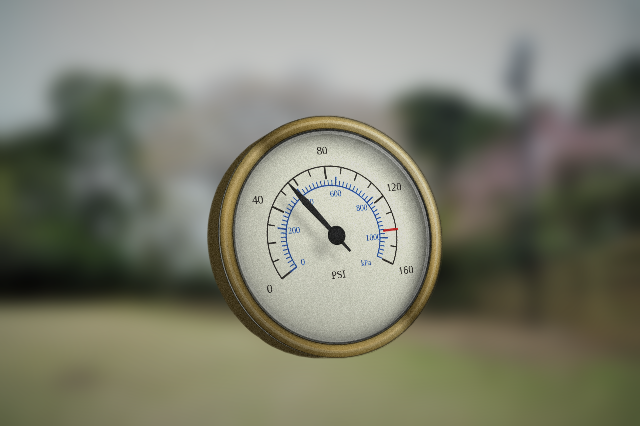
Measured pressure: 55 psi
